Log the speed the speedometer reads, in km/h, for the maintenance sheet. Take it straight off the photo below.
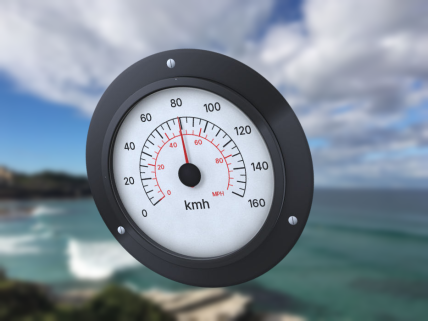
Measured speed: 80 km/h
